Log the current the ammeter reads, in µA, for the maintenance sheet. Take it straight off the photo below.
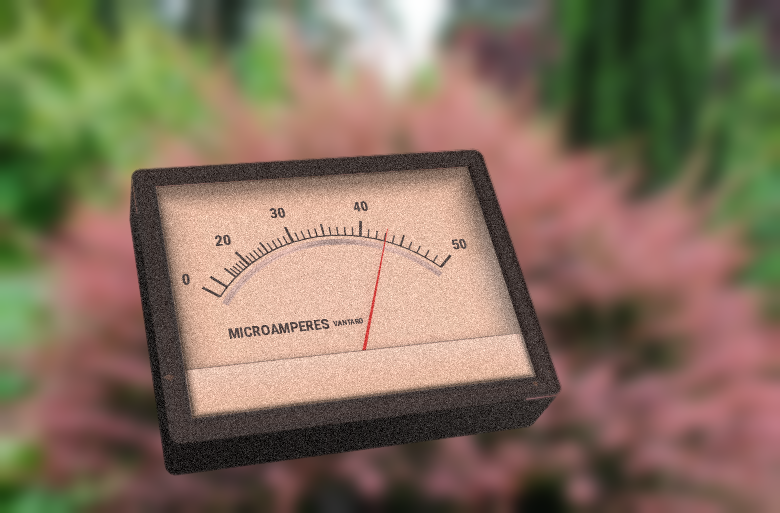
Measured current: 43 µA
